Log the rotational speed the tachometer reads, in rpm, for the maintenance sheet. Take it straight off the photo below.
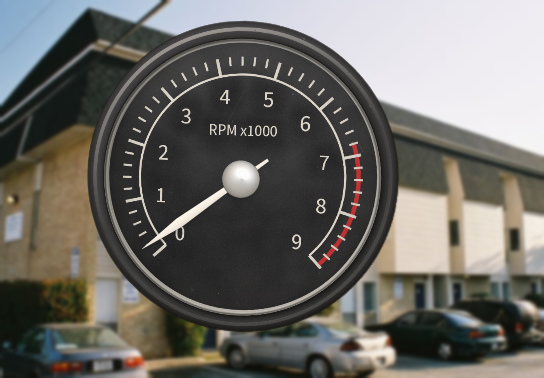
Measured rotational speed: 200 rpm
